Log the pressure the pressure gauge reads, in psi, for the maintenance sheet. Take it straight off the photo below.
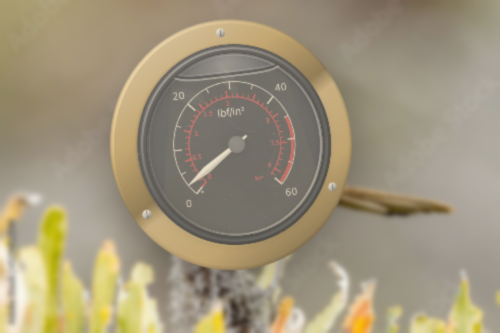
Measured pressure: 2.5 psi
